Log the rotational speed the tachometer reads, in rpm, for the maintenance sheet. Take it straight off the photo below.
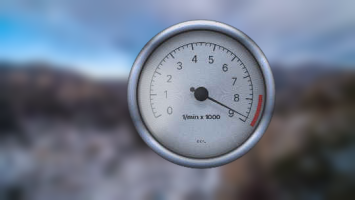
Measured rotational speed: 8800 rpm
